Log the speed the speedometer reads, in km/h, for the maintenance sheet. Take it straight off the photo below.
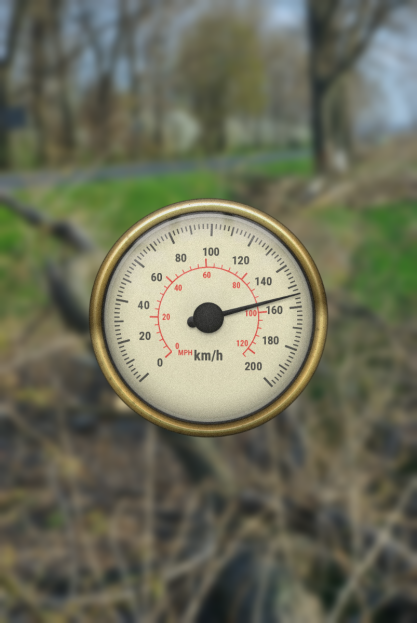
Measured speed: 154 km/h
